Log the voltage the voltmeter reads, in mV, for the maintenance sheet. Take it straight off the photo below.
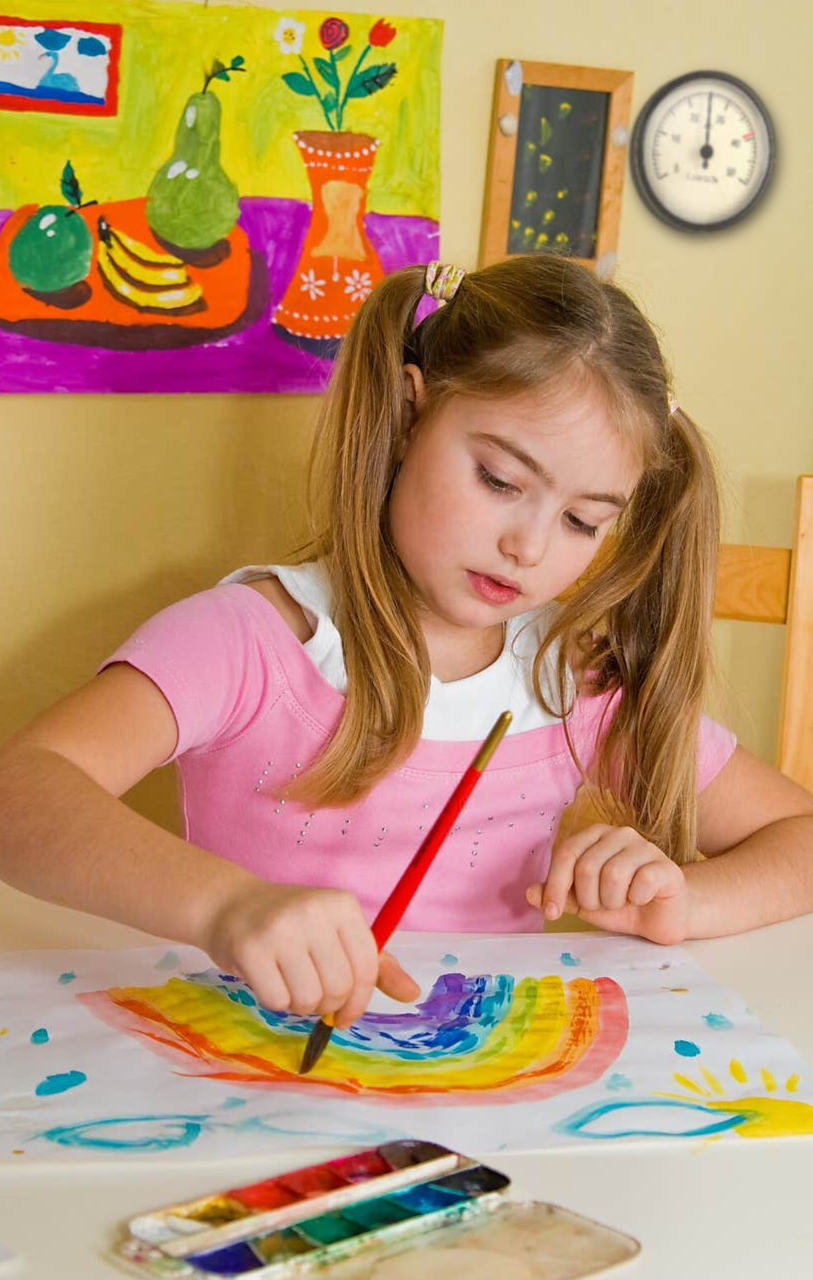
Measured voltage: 25 mV
